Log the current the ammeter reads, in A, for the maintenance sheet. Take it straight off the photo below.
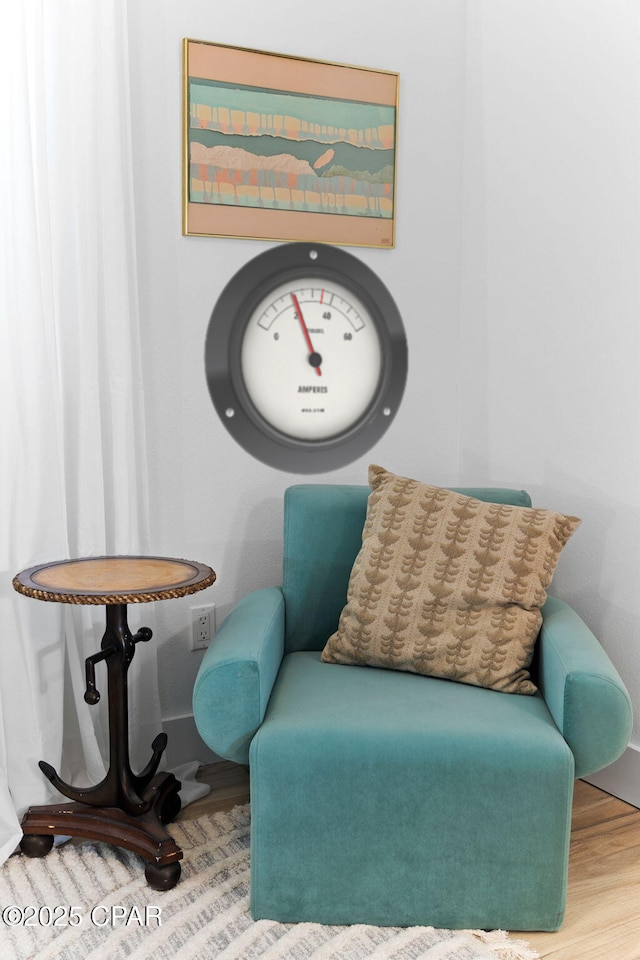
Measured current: 20 A
